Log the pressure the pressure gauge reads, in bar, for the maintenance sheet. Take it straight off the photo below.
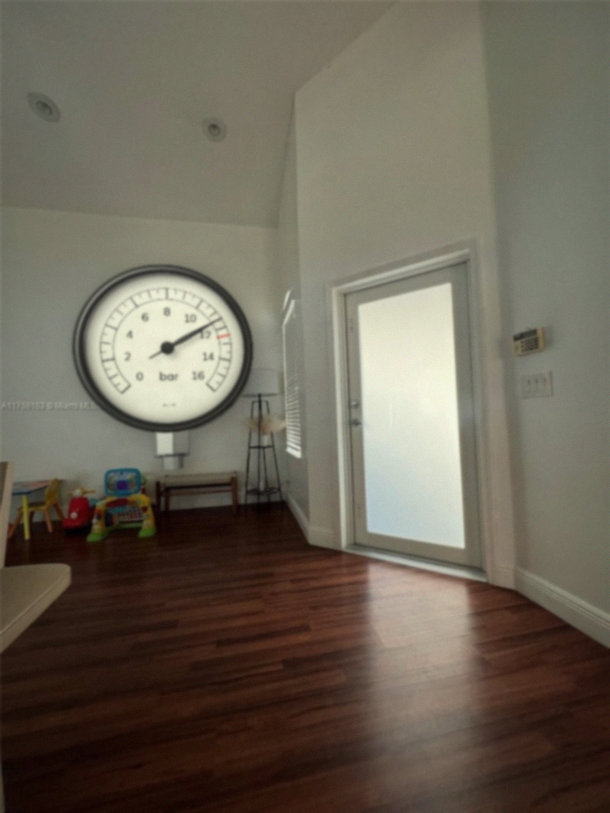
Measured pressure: 11.5 bar
